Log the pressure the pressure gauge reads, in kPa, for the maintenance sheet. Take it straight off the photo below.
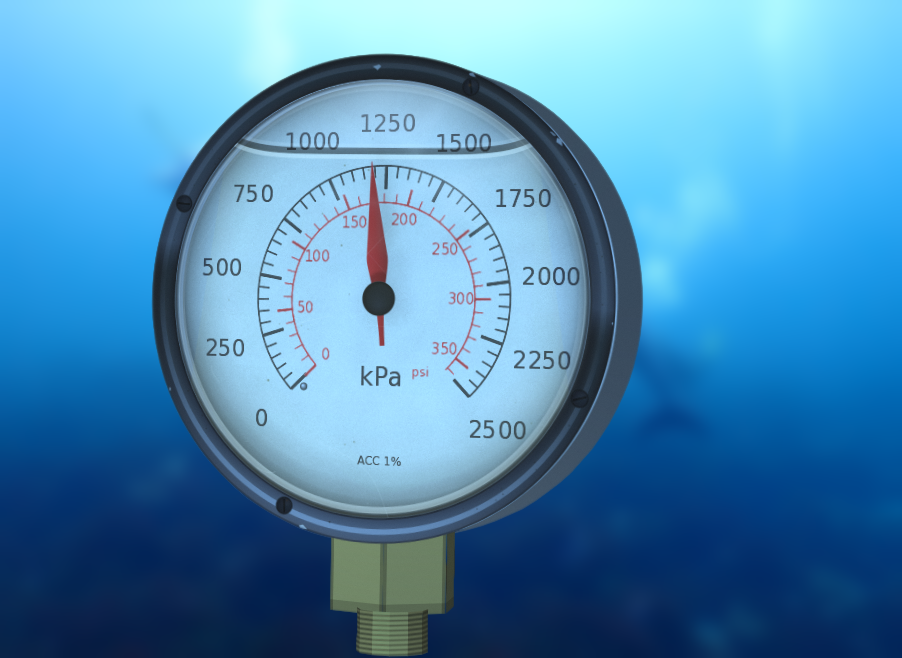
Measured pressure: 1200 kPa
